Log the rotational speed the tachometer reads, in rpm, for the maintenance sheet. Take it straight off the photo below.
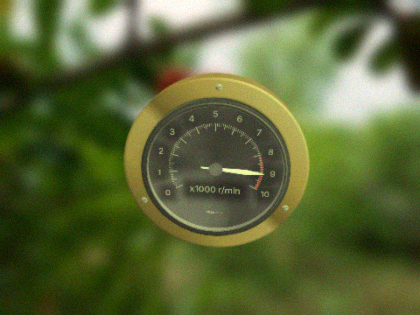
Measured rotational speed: 9000 rpm
